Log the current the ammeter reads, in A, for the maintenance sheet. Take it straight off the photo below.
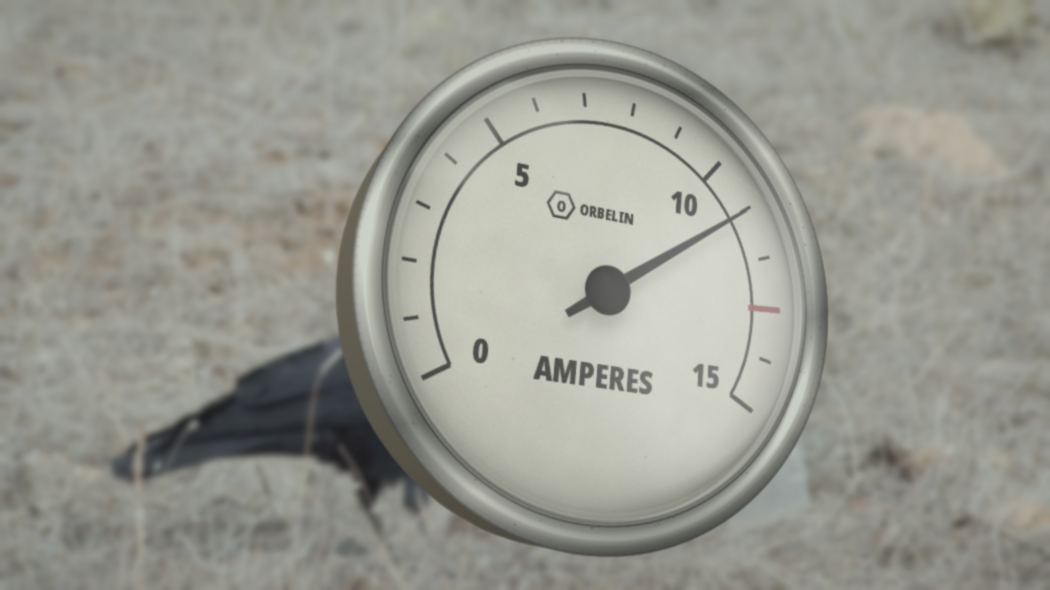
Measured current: 11 A
